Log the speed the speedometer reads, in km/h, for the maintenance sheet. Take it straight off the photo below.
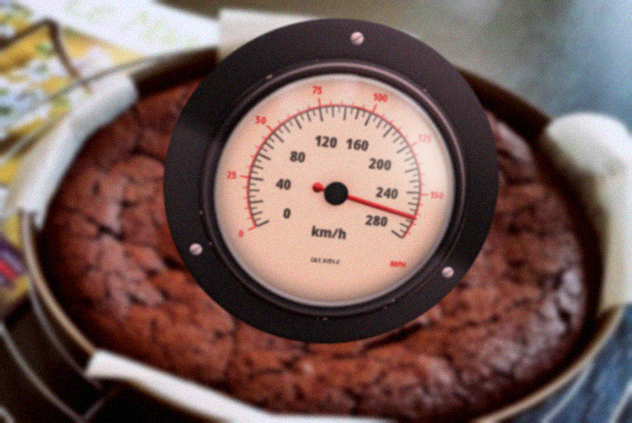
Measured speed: 260 km/h
